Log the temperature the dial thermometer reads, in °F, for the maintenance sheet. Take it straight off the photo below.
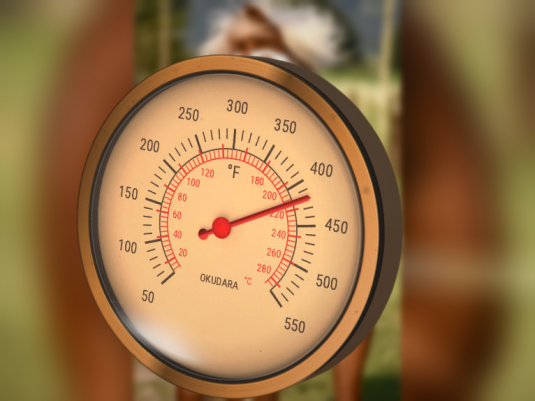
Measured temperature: 420 °F
